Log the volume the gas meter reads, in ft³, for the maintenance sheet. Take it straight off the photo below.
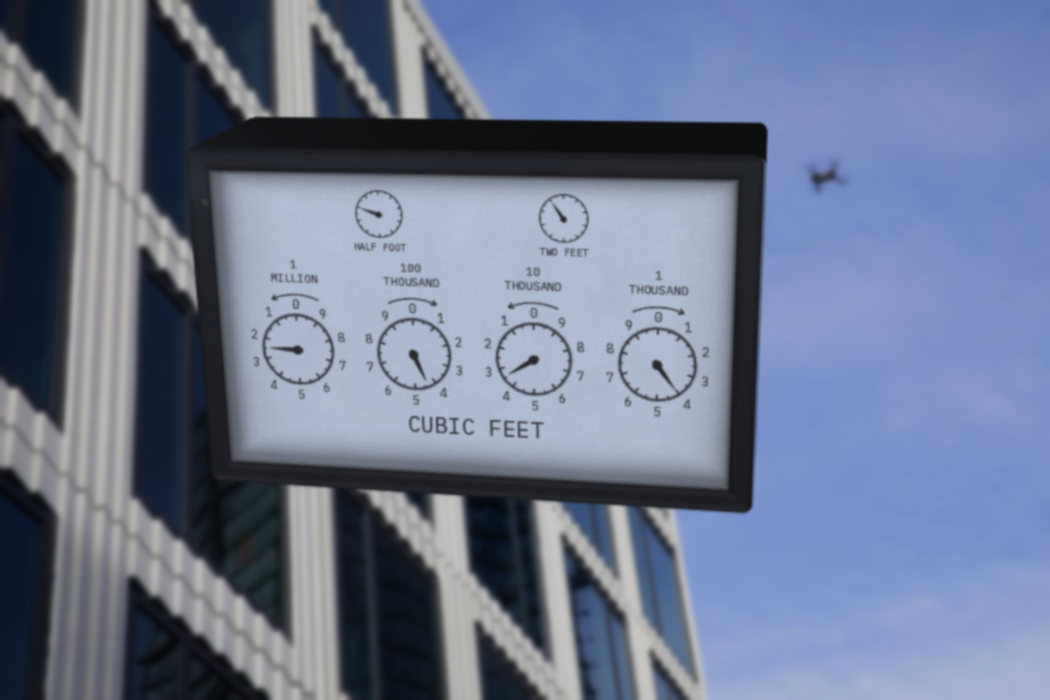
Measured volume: 243400 ft³
